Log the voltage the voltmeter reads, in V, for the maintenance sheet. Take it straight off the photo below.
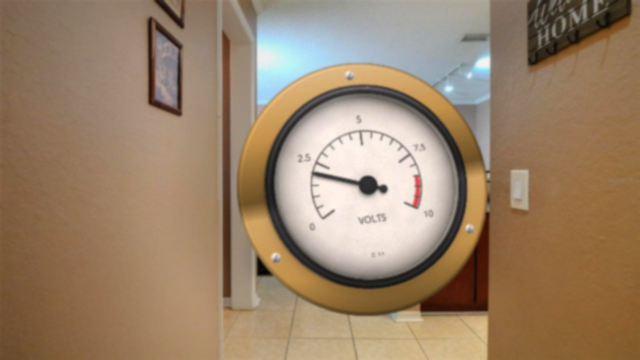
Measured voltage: 2 V
